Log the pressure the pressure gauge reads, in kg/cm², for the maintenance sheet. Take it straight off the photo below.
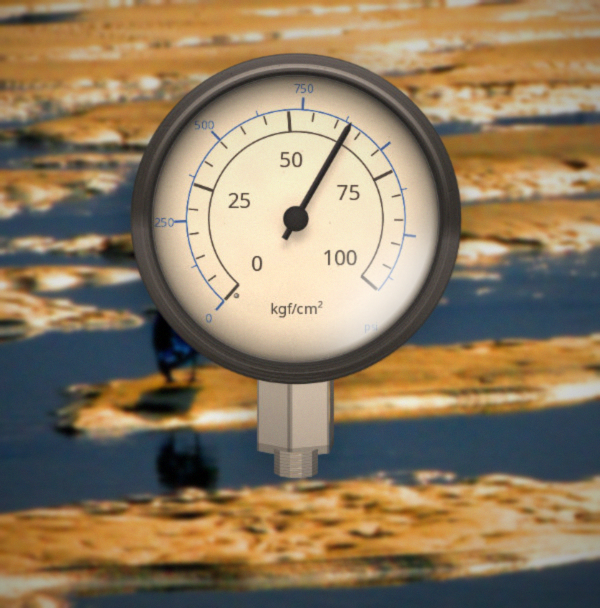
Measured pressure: 62.5 kg/cm²
